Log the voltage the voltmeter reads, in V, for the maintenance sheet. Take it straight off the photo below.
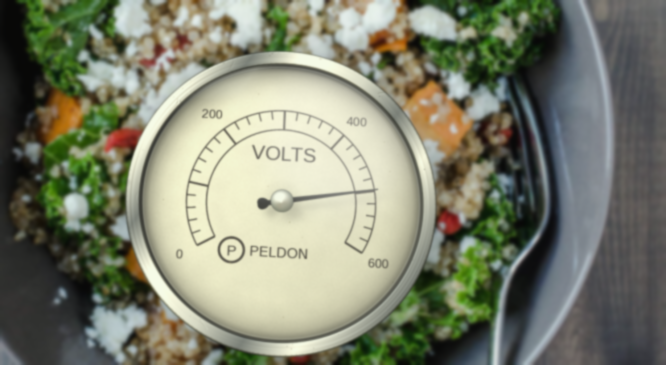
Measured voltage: 500 V
